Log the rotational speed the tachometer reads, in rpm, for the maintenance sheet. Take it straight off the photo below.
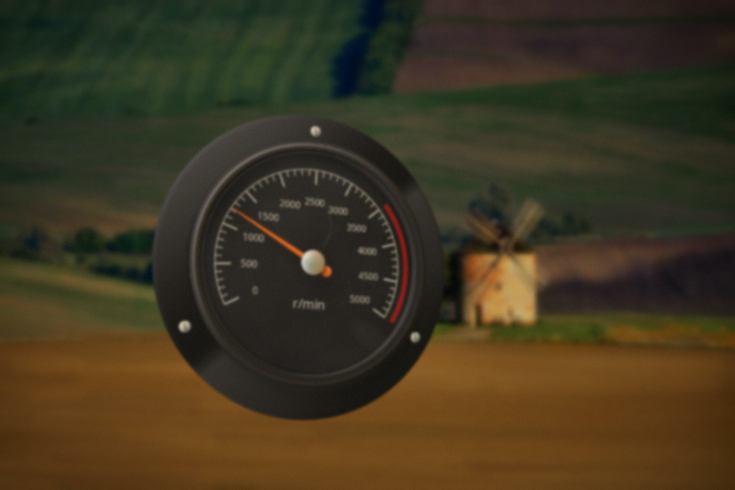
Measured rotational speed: 1200 rpm
